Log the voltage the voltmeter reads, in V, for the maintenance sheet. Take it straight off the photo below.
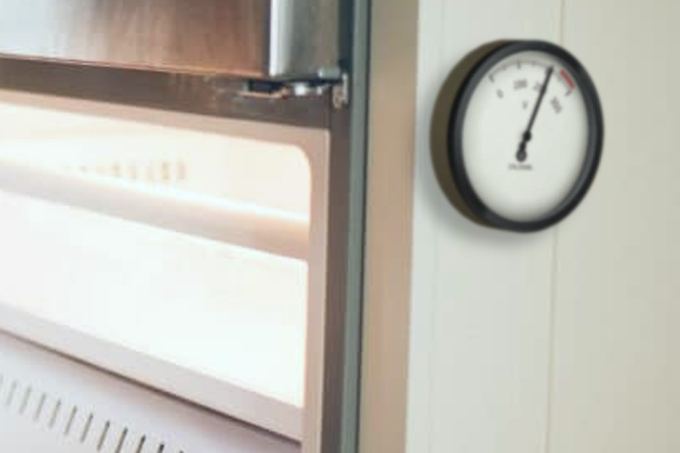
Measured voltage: 200 V
